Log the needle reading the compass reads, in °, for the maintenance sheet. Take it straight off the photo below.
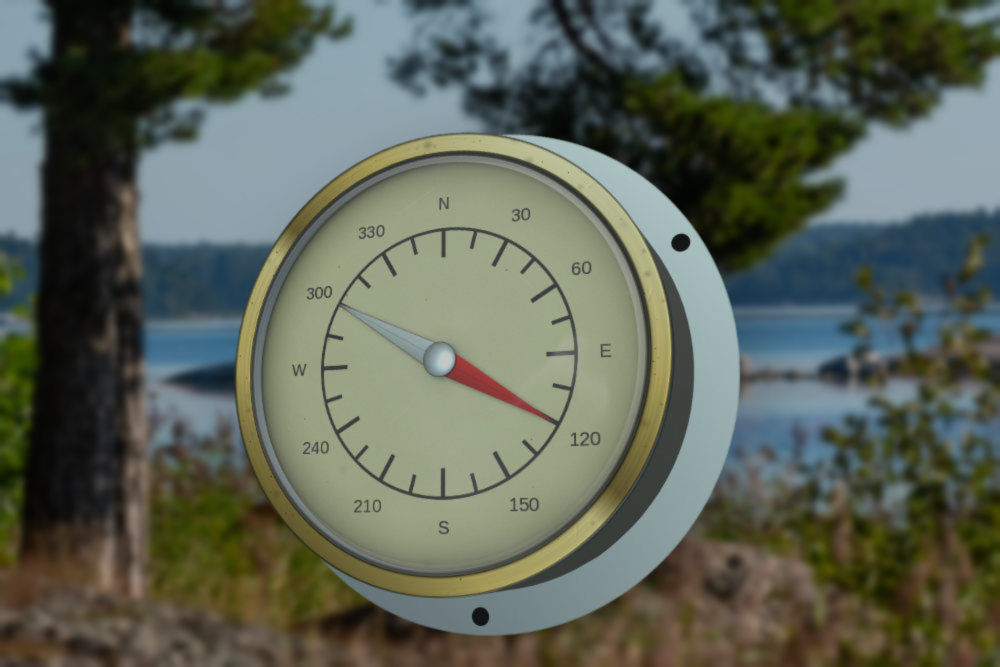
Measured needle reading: 120 °
